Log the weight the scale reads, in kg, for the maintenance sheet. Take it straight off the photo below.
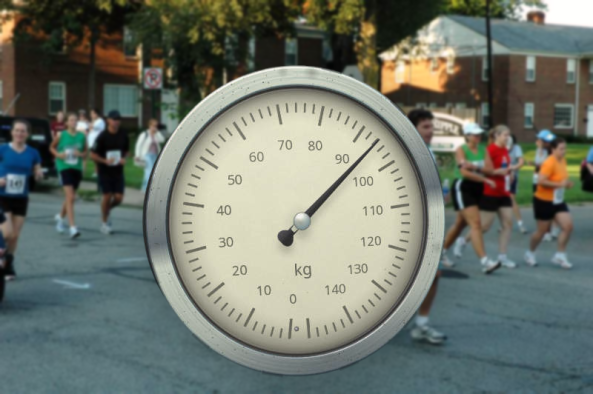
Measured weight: 94 kg
